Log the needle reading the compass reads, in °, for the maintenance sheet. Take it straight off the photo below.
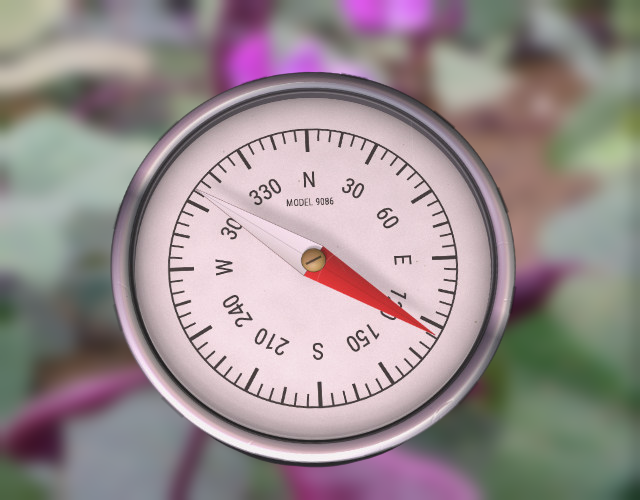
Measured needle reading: 125 °
